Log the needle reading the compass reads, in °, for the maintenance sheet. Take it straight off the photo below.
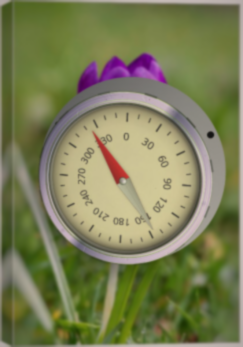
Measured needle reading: 325 °
